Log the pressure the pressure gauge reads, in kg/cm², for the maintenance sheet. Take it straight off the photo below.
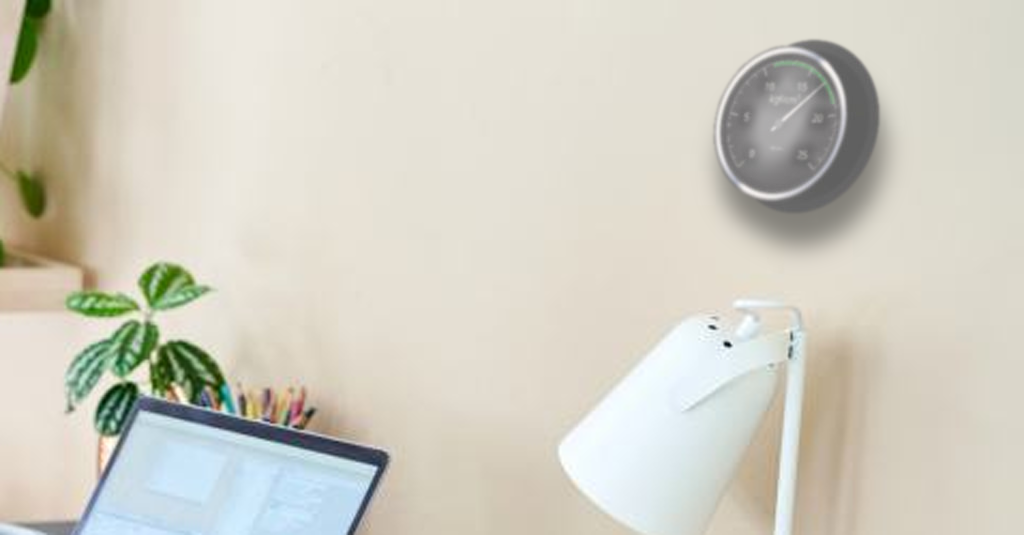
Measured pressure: 17 kg/cm²
